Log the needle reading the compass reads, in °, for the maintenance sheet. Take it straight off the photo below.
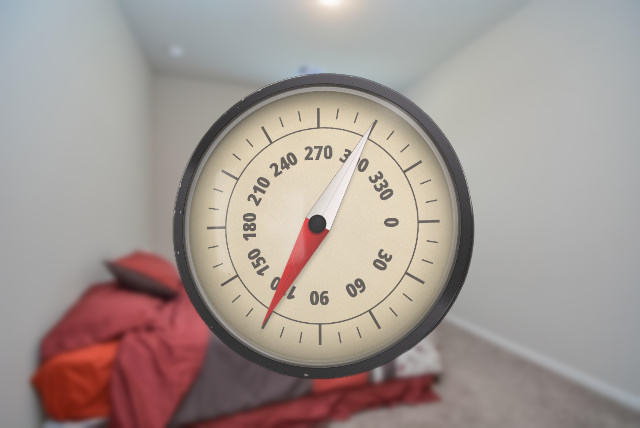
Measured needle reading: 120 °
